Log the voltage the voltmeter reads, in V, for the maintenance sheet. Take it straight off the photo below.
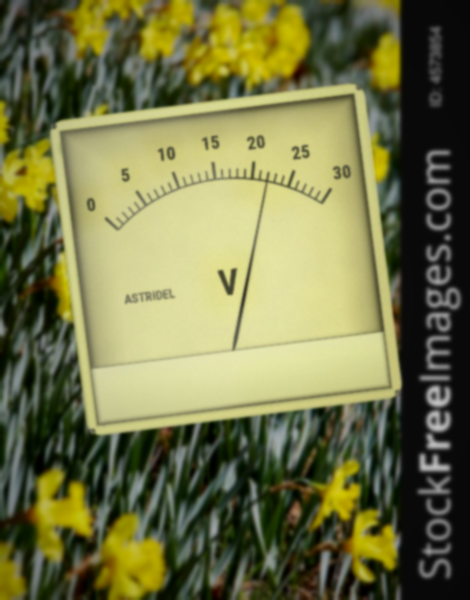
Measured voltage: 22 V
